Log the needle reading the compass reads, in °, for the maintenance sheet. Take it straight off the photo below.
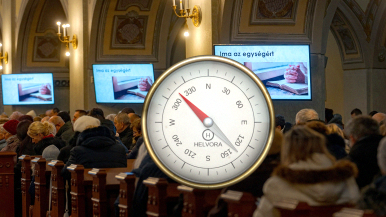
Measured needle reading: 315 °
